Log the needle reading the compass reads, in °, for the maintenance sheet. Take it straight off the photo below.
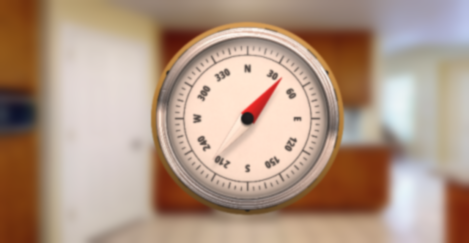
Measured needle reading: 40 °
